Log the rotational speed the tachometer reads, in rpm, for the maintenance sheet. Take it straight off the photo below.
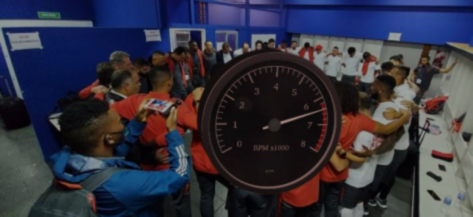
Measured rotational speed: 6400 rpm
